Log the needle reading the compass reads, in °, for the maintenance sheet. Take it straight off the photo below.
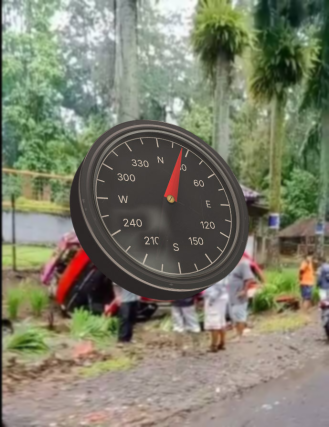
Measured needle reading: 22.5 °
